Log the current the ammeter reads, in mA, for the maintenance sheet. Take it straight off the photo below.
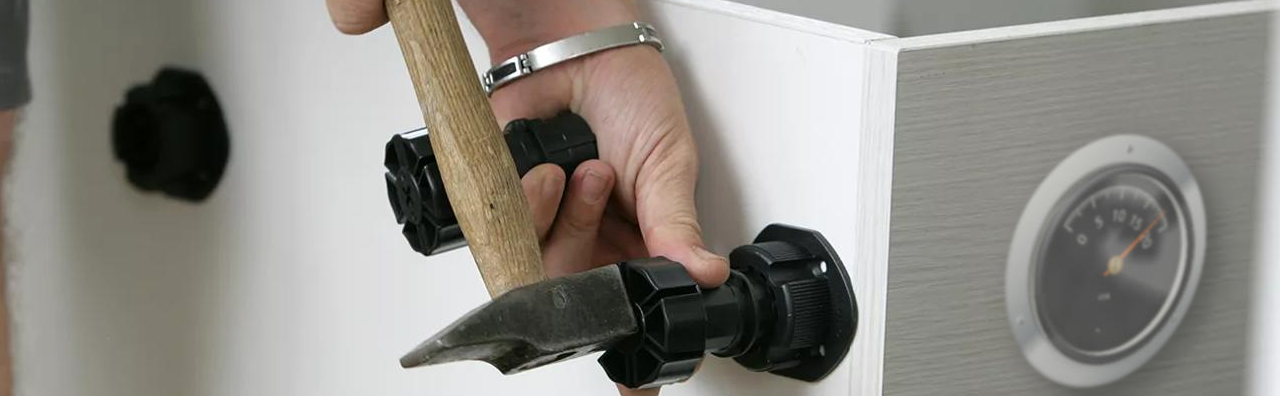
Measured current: 17.5 mA
